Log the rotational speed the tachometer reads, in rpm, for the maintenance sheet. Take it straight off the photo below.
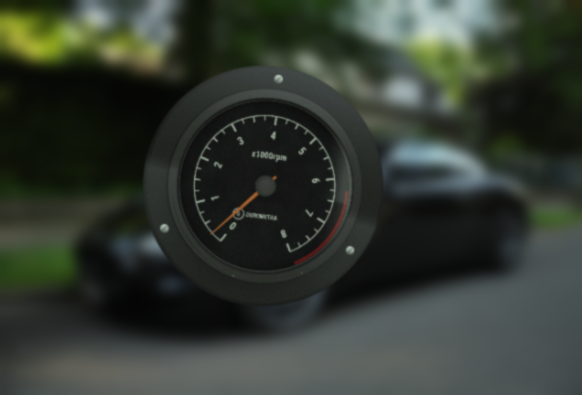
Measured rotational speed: 250 rpm
